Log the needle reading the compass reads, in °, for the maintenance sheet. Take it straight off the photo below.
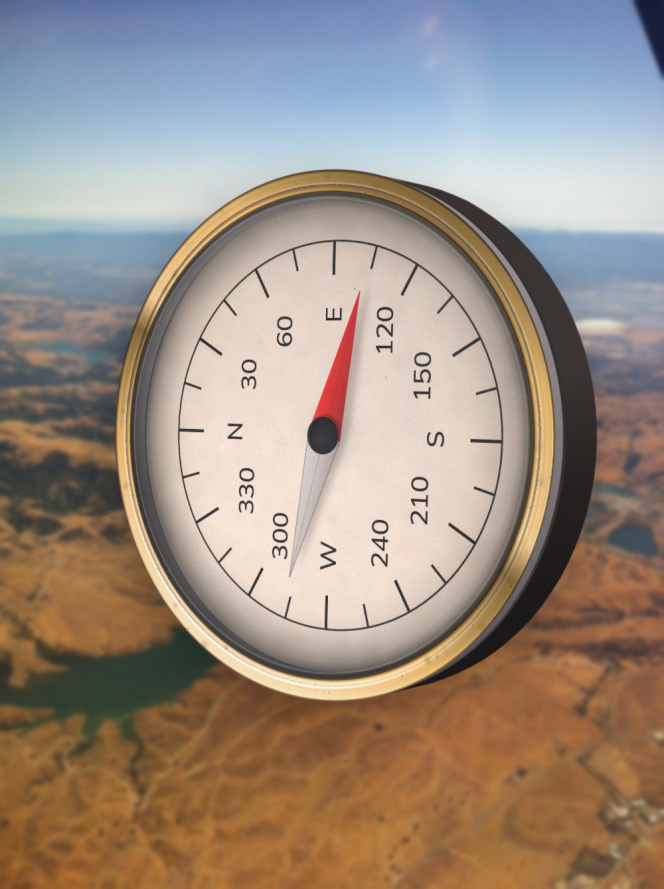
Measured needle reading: 105 °
